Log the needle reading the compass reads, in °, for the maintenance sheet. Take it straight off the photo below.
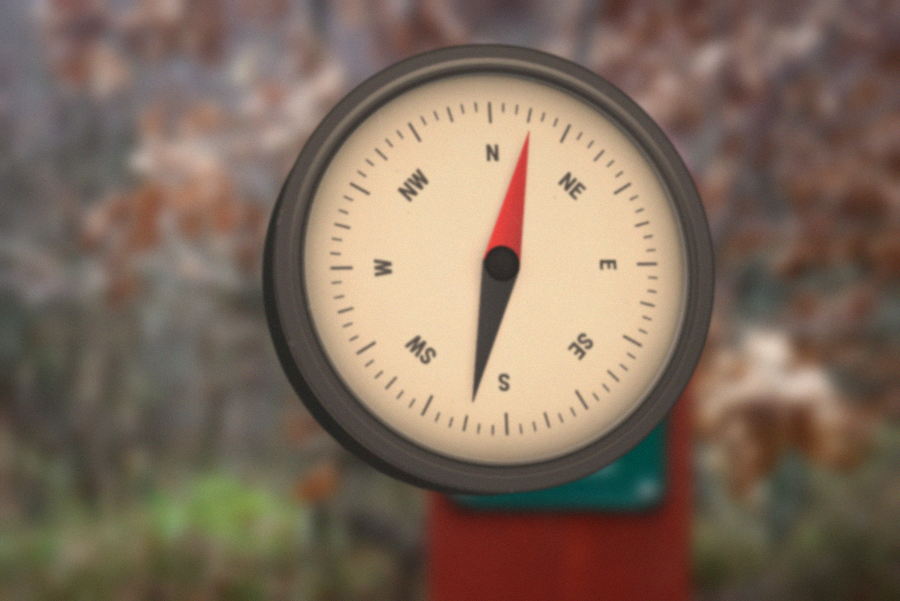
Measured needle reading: 15 °
